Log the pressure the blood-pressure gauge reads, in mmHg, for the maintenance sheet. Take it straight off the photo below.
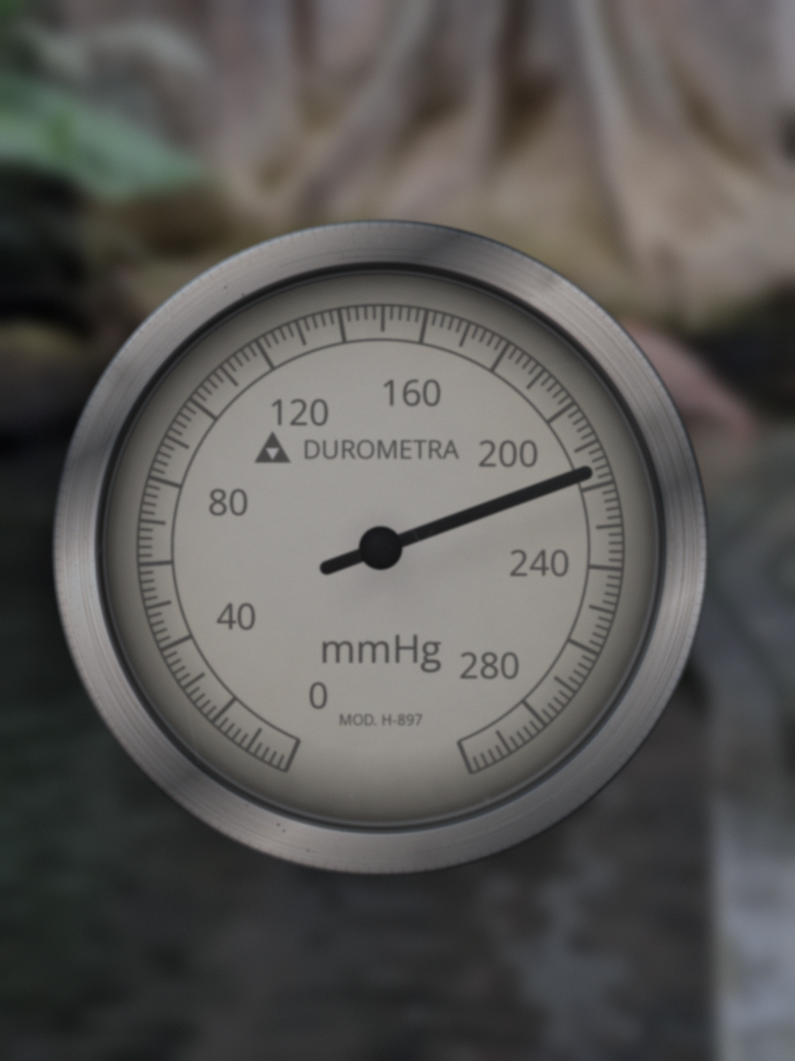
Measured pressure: 216 mmHg
